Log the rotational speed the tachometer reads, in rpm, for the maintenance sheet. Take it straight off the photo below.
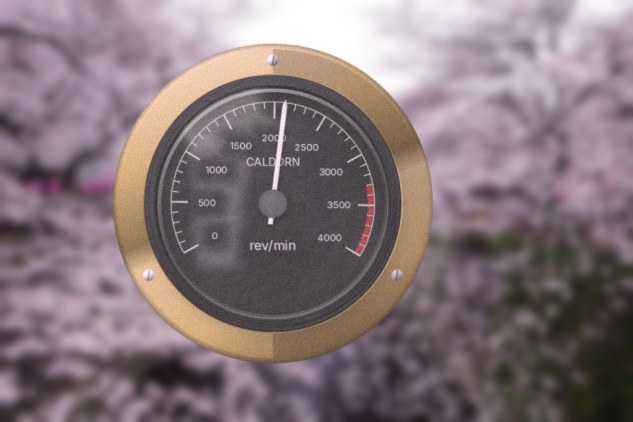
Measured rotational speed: 2100 rpm
